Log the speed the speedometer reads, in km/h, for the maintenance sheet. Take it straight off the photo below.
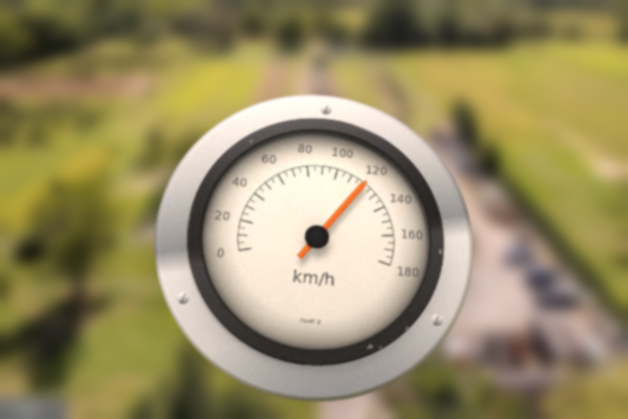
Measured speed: 120 km/h
